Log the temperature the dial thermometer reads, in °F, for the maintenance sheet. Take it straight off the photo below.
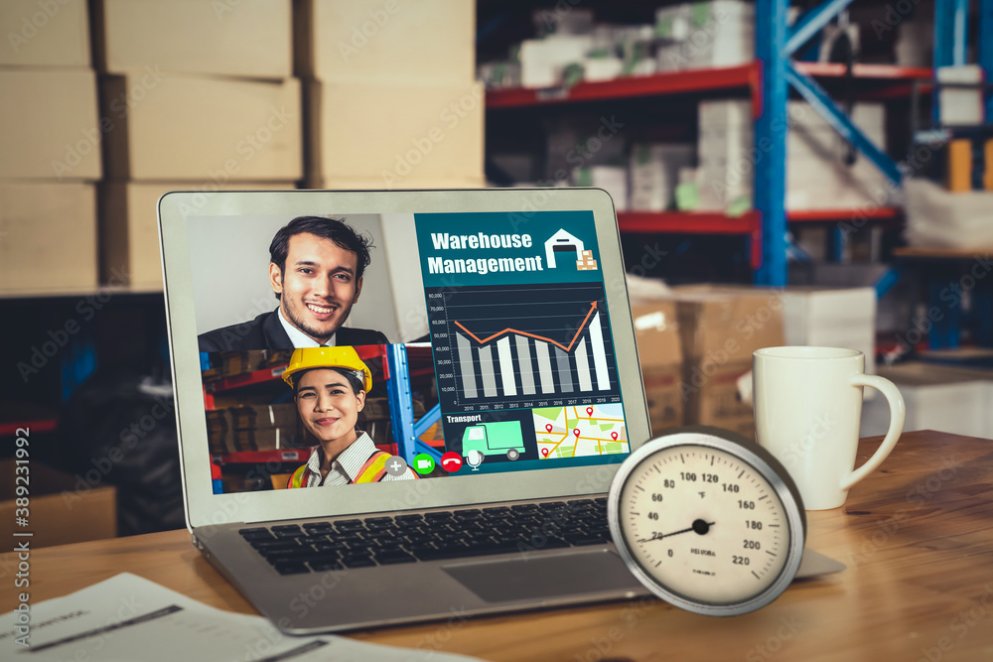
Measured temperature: 20 °F
